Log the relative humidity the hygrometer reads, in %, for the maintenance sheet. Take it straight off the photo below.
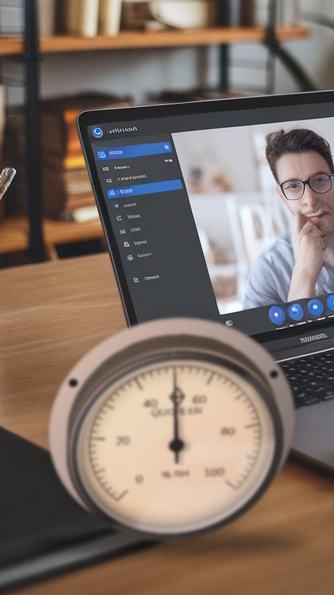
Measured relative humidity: 50 %
